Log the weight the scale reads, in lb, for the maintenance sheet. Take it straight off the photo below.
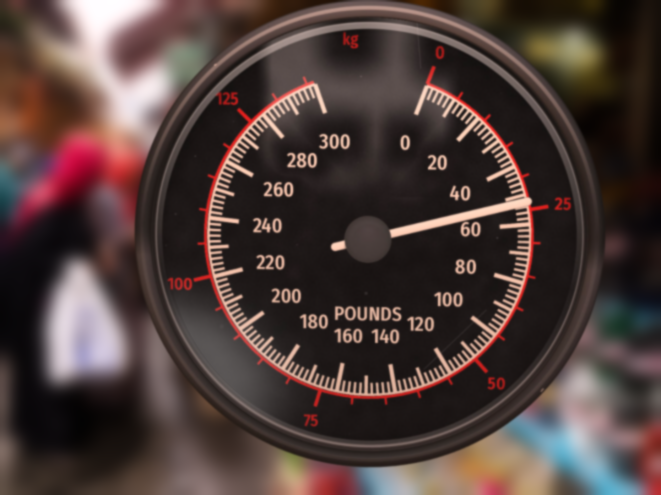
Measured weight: 52 lb
